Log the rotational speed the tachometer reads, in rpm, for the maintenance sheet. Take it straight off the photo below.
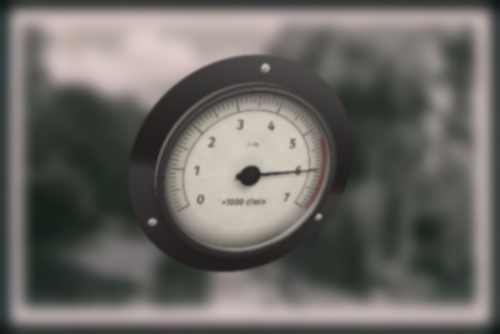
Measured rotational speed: 6000 rpm
